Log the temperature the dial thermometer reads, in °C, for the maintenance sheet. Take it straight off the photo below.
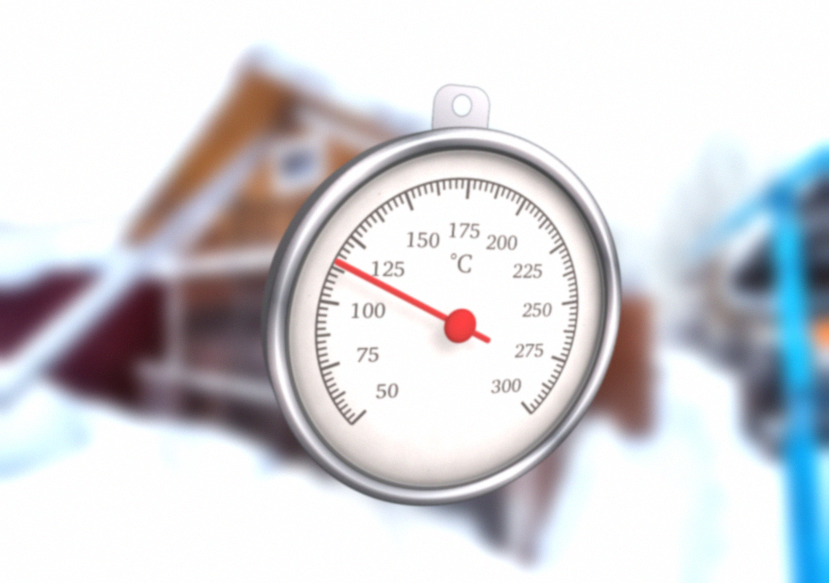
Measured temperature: 115 °C
